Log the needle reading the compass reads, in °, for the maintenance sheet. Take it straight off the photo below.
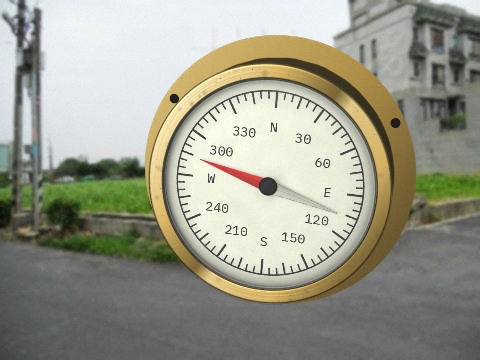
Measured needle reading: 285 °
